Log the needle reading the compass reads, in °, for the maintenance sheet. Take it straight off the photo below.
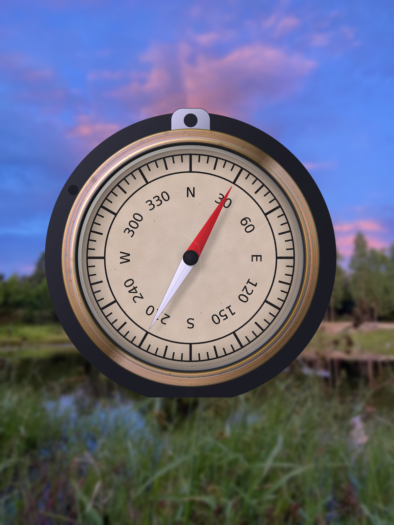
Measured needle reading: 30 °
